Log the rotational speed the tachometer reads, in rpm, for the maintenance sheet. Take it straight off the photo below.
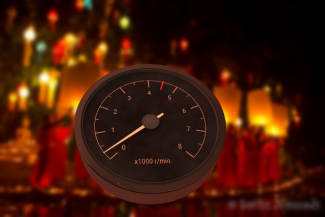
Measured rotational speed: 250 rpm
